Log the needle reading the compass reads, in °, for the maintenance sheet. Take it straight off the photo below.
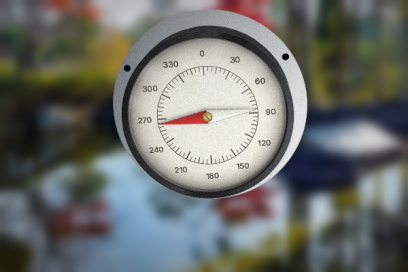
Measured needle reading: 265 °
